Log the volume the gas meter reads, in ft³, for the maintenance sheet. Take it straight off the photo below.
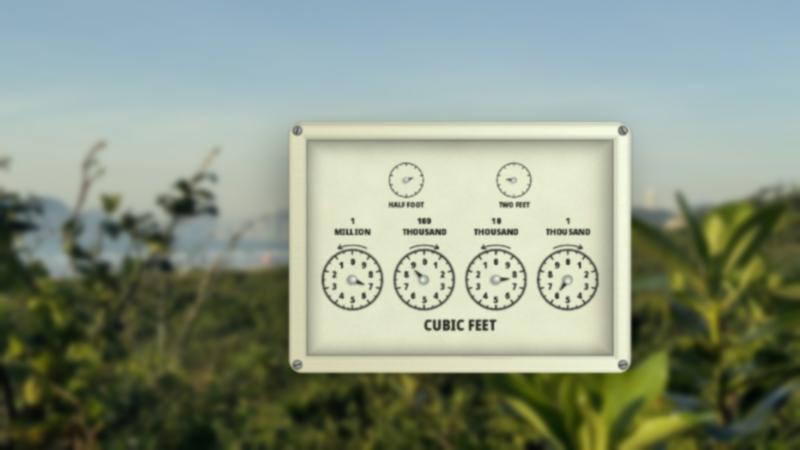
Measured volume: 687600 ft³
